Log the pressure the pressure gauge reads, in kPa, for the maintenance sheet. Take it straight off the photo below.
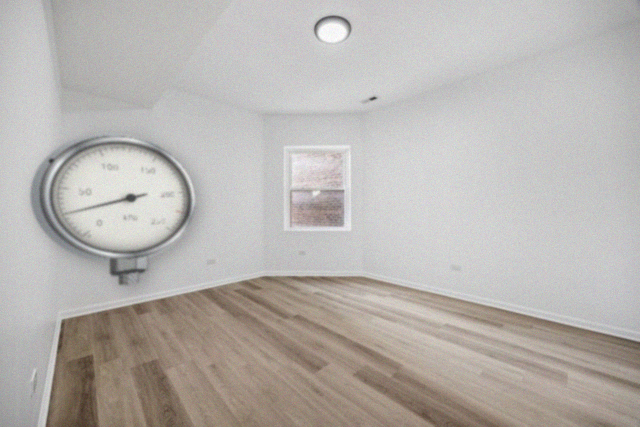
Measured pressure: 25 kPa
